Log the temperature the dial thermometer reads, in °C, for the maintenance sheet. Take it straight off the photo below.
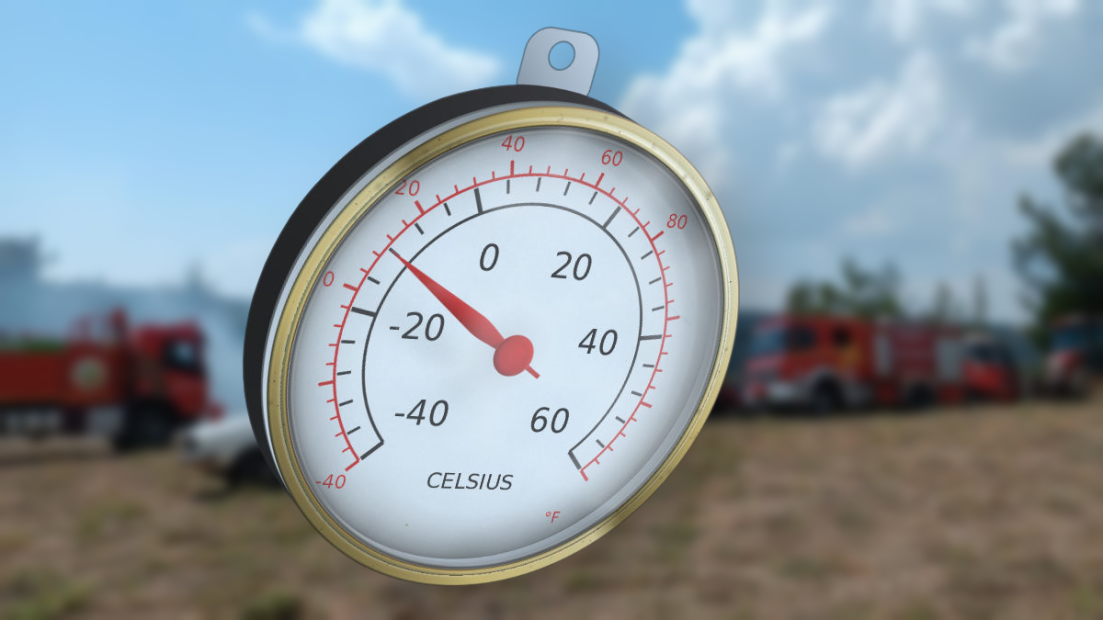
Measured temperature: -12 °C
